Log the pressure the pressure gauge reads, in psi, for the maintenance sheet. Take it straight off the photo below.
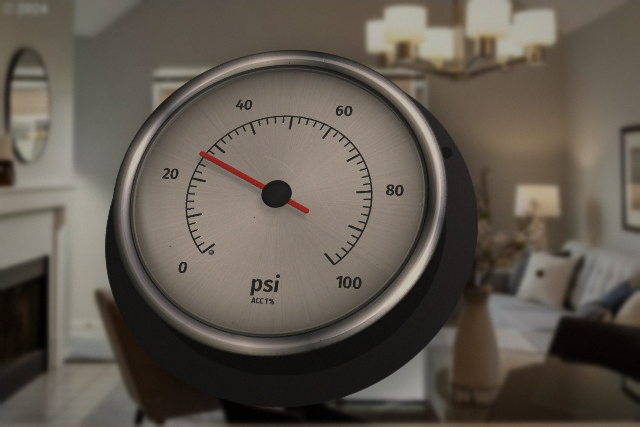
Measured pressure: 26 psi
